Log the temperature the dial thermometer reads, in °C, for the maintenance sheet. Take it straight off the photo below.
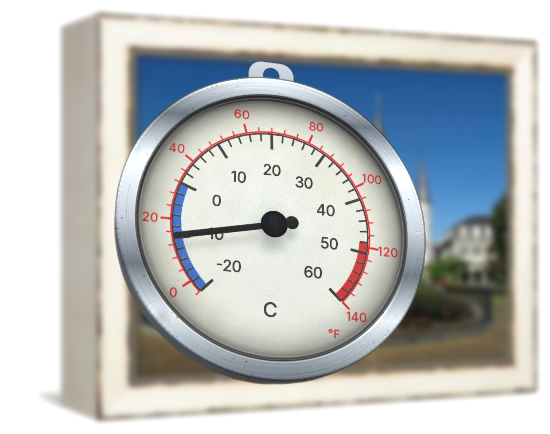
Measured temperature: -10 °C
